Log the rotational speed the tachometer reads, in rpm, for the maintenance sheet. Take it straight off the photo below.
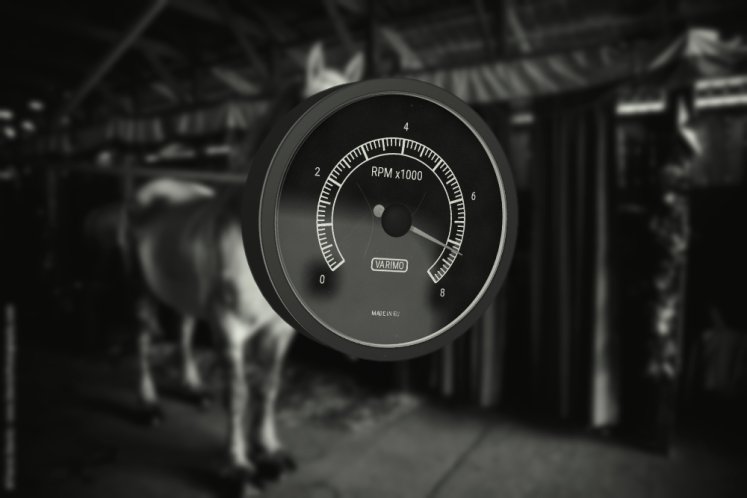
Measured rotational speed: 7200 rpm
